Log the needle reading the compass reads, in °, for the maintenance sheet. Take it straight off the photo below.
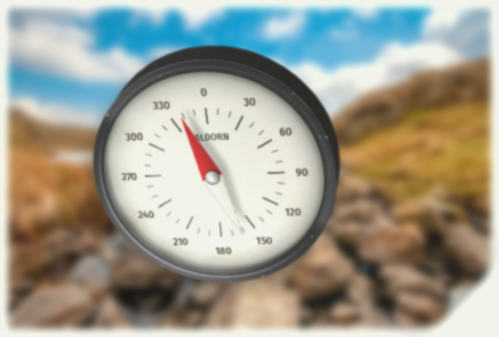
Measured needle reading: 340 °
